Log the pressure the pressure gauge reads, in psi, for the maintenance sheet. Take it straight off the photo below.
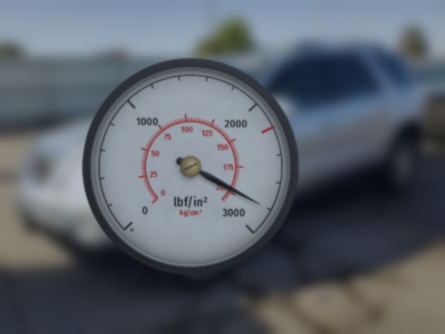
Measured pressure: 2800 psi
